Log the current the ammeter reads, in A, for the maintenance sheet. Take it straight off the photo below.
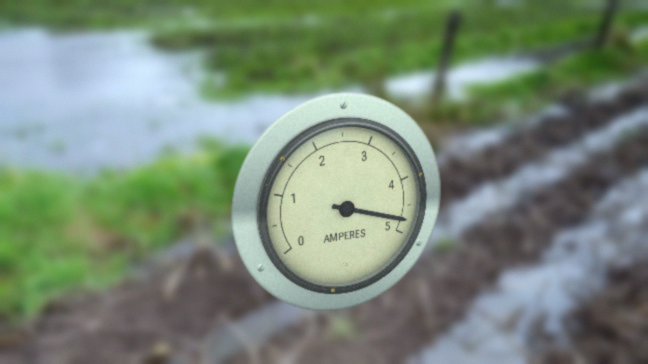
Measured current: 4.75 A
